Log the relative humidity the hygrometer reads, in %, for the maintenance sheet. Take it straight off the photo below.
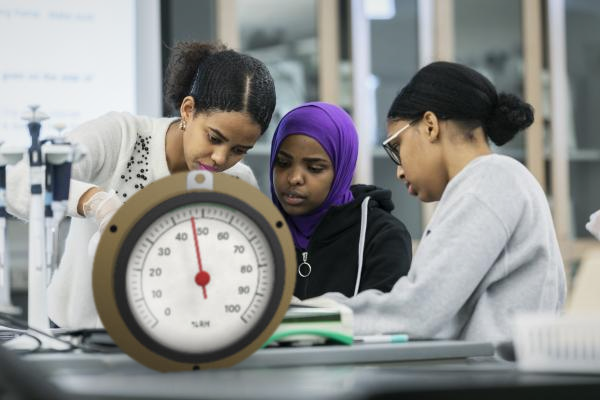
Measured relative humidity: 46 %
